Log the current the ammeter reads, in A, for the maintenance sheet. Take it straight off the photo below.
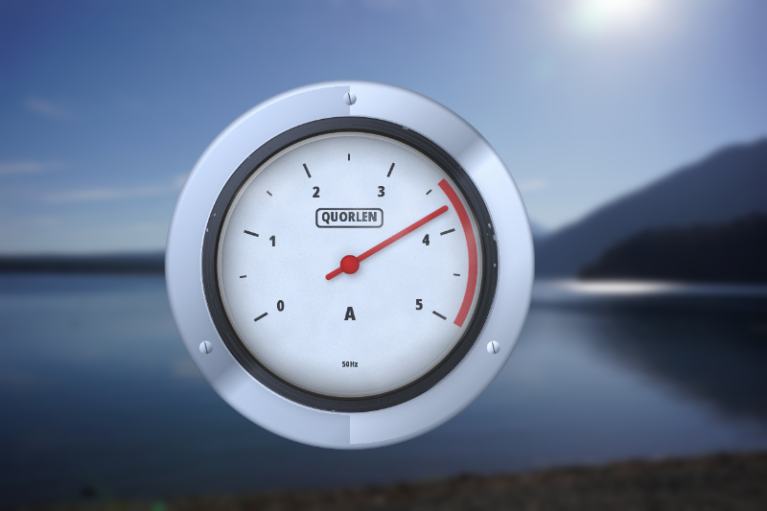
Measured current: 3.75 A
